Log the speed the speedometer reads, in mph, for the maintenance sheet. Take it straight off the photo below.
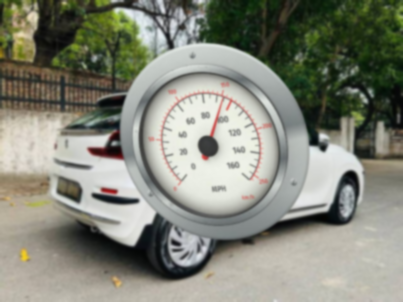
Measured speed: 95 mph
